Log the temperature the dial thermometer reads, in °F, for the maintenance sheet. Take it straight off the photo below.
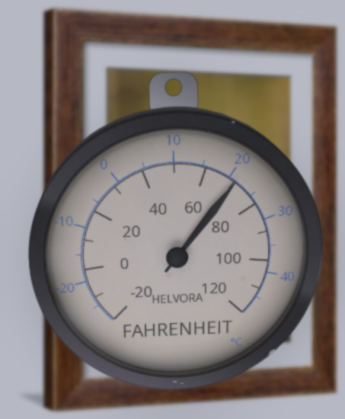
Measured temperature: 70 °F
